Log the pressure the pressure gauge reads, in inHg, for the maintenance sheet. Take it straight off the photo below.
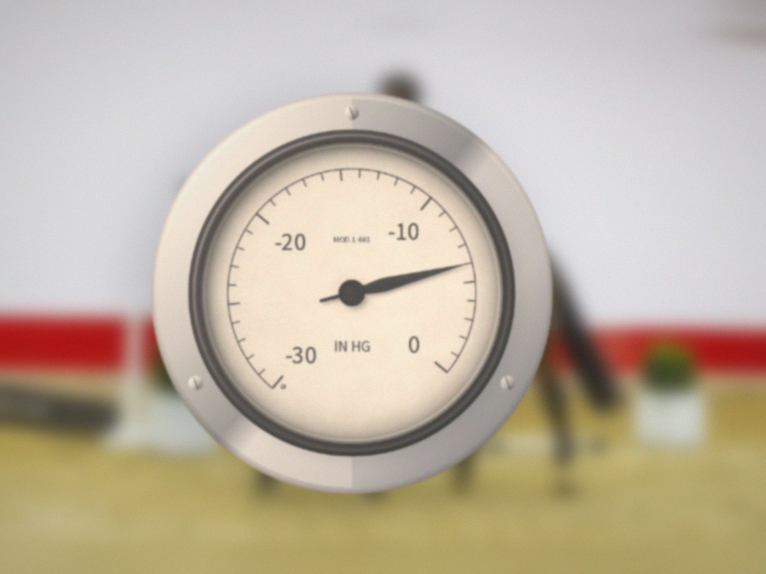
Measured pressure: -6 inHg
